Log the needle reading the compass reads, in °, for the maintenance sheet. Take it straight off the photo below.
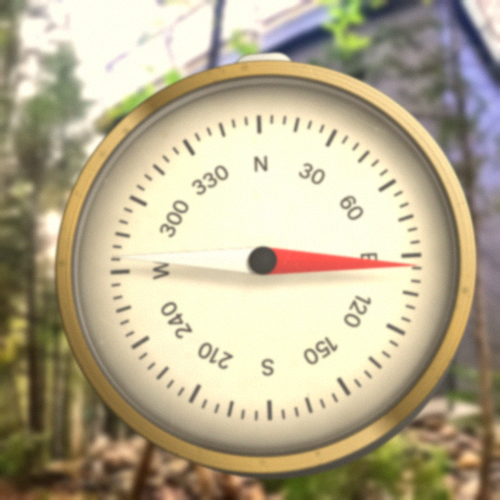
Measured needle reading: 95 °
